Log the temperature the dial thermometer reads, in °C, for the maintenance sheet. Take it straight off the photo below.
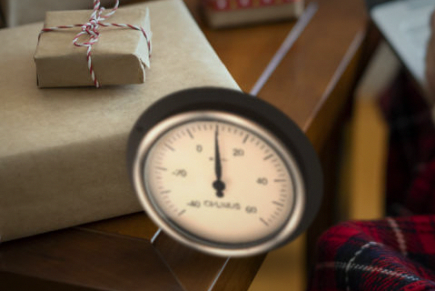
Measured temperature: 10 °C
